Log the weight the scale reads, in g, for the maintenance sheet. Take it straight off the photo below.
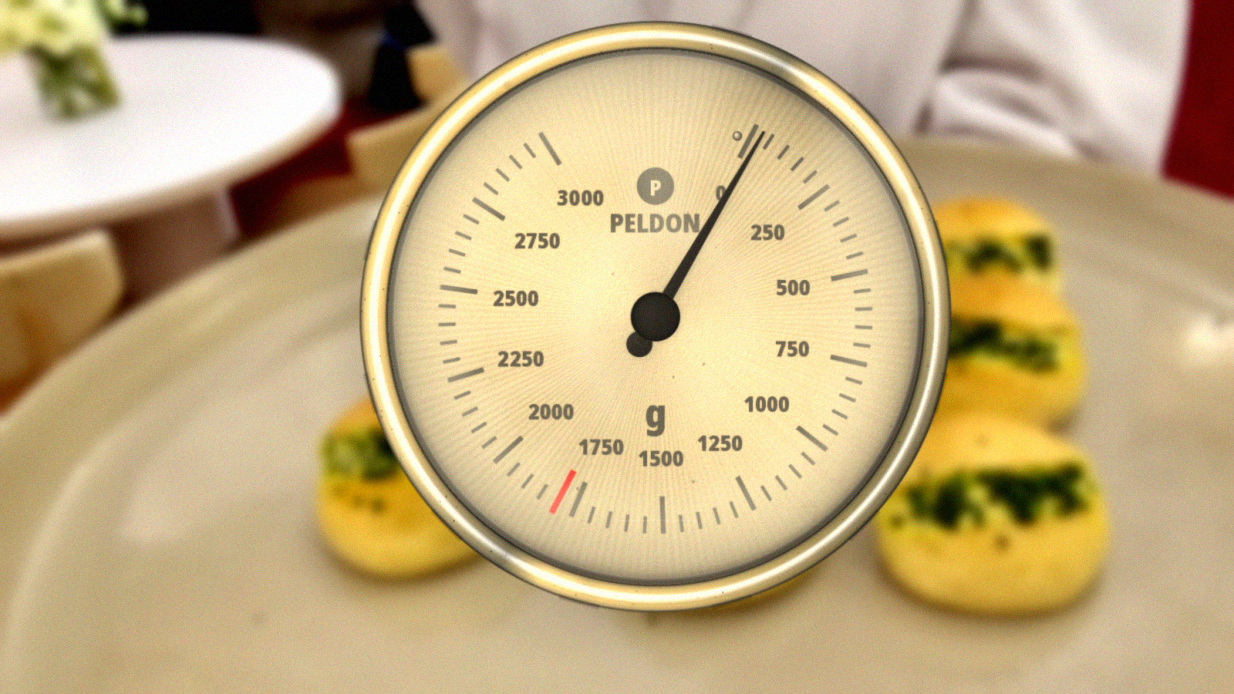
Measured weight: 25 g
